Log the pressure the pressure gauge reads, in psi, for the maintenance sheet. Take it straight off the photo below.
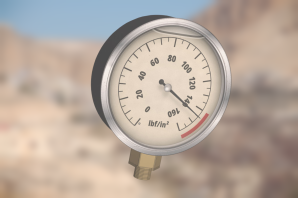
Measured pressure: 145 psi
